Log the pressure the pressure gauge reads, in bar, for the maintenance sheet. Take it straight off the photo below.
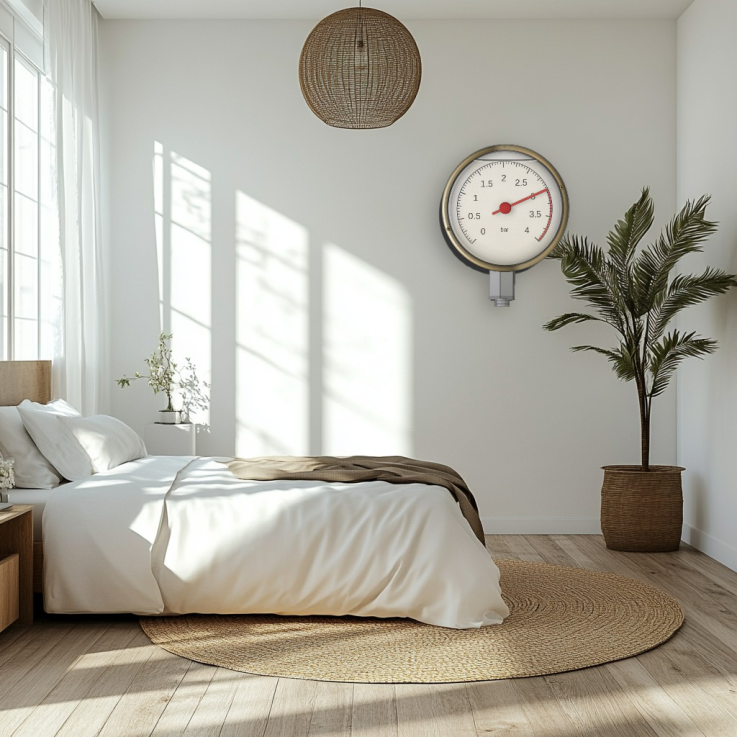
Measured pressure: 3 bar
